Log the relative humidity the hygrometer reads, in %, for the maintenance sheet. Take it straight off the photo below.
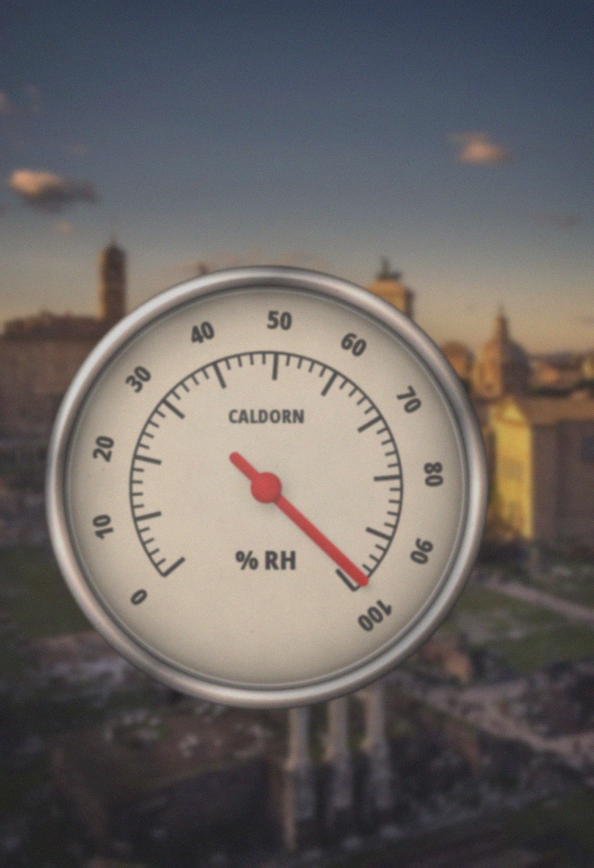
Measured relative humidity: 98 %
